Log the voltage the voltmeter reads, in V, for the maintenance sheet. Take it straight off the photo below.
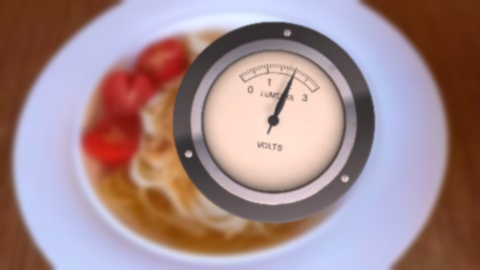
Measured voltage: 2 V
